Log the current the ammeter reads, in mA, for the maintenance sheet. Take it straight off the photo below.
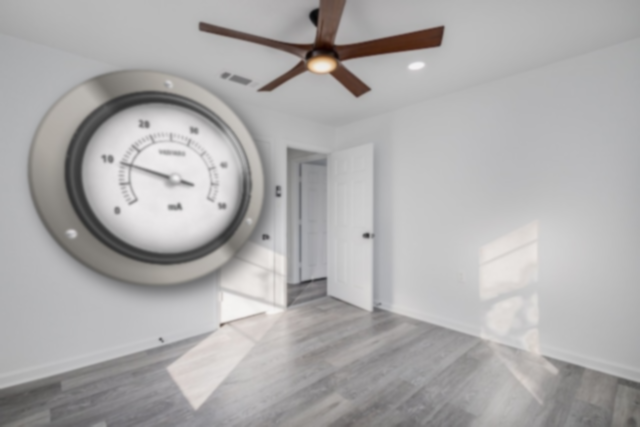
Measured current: 10 mA
